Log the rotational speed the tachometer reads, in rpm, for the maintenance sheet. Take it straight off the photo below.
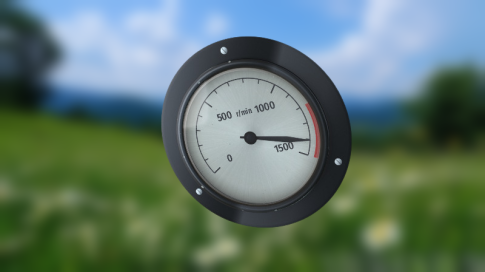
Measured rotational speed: 1400 rpm
